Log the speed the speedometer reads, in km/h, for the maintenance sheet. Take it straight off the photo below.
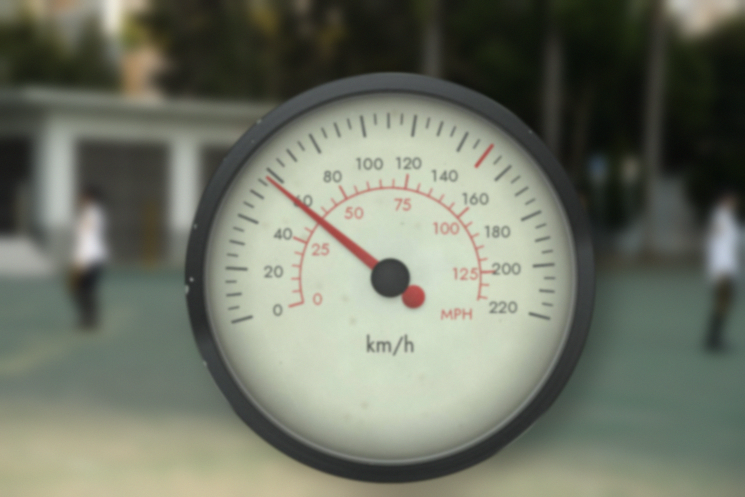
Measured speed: 57.5 km/h
